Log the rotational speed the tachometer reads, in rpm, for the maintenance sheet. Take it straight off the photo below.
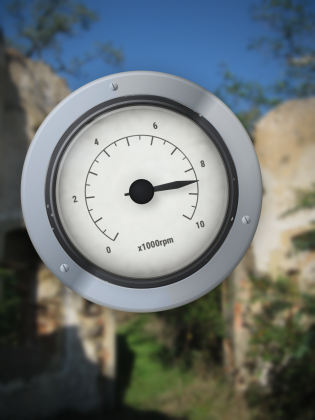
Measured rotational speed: 8500 rpm
